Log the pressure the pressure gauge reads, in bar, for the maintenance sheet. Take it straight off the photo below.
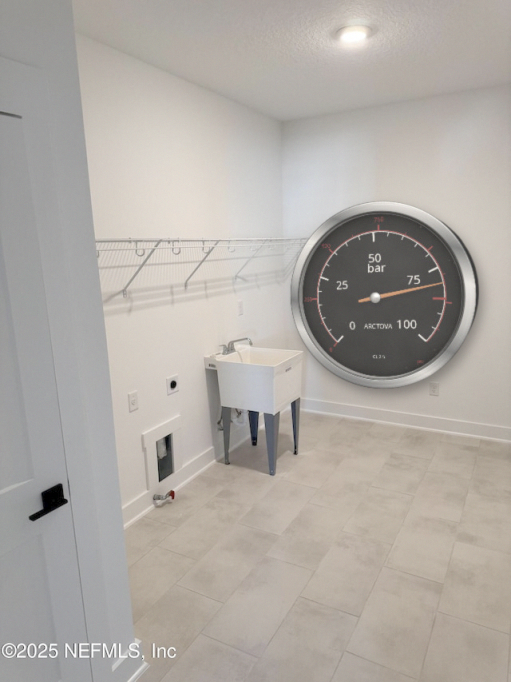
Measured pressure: 80 bar
